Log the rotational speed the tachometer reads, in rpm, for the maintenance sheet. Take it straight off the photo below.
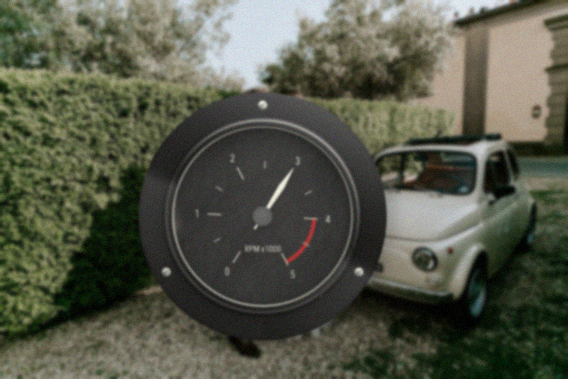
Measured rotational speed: 3000 rpm
